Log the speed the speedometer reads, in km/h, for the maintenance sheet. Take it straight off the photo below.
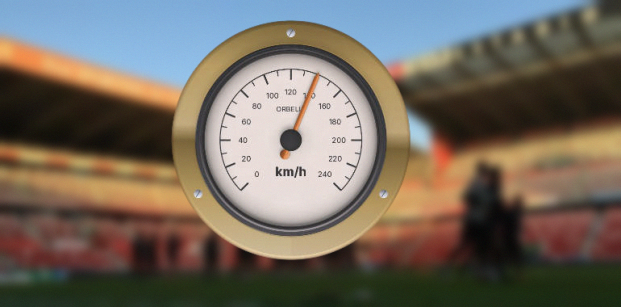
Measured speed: 140 km/h
